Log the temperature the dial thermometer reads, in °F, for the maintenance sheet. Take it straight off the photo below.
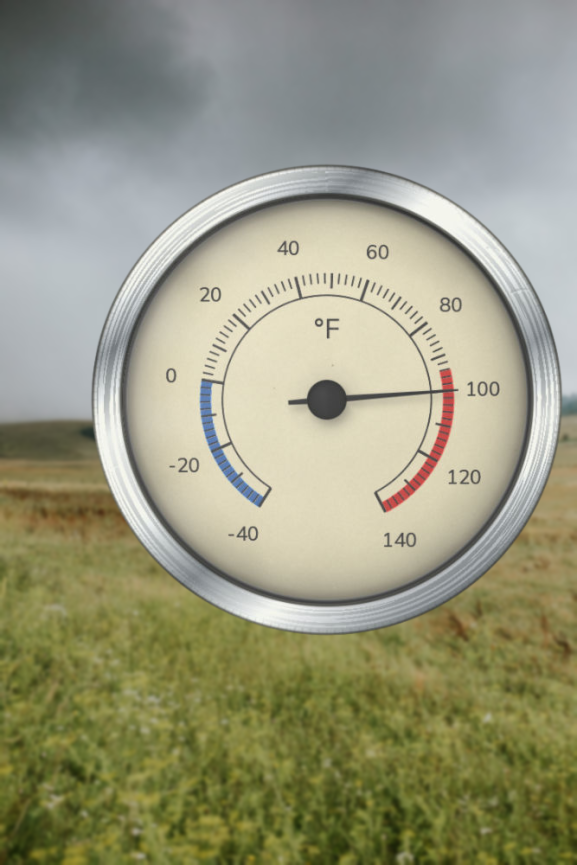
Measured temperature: 100 °F
